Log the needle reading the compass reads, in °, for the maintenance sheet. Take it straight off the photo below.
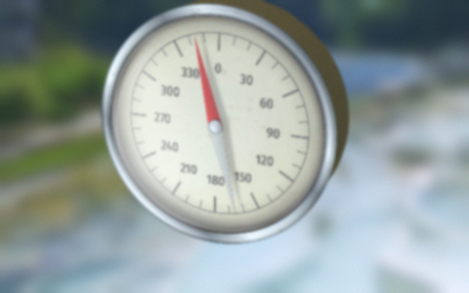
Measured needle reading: 345 °
